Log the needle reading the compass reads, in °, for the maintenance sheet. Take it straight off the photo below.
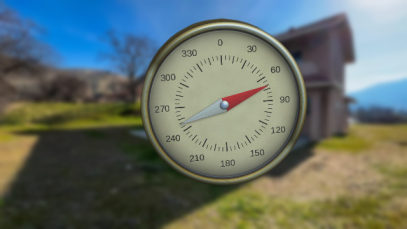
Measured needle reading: 70 °
